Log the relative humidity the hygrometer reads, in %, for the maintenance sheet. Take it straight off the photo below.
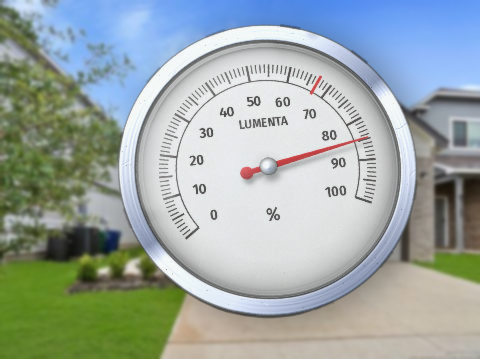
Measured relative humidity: 85 %
